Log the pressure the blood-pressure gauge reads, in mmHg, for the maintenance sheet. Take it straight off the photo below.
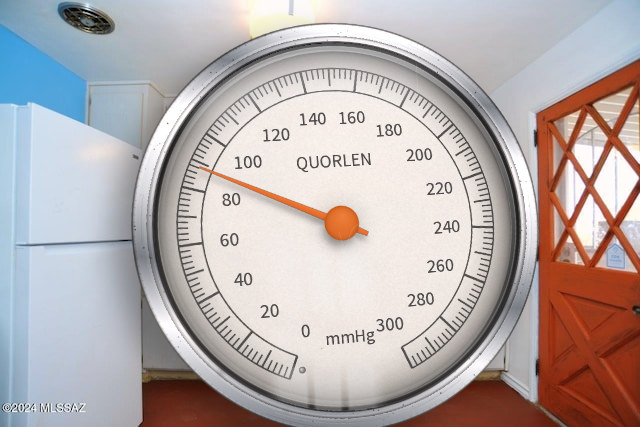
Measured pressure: 88 mmHg
